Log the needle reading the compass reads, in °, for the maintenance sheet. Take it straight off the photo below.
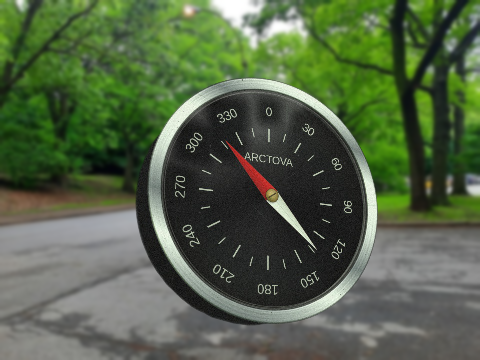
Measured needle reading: 315 °
